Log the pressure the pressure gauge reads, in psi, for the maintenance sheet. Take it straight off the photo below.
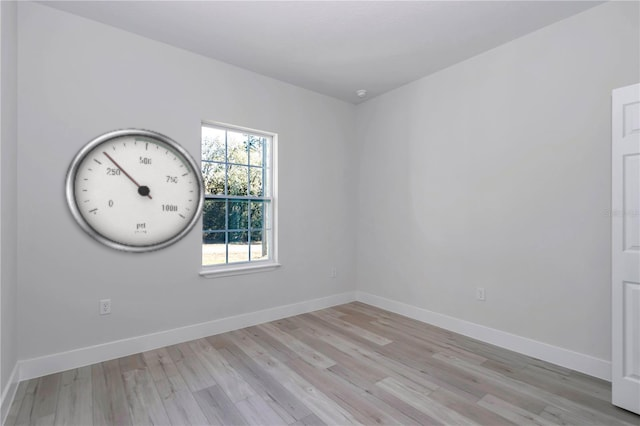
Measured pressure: 300 psi
